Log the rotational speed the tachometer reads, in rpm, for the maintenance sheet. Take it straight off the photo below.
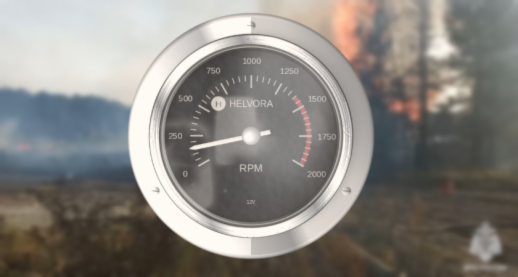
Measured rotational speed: 150 rpm
